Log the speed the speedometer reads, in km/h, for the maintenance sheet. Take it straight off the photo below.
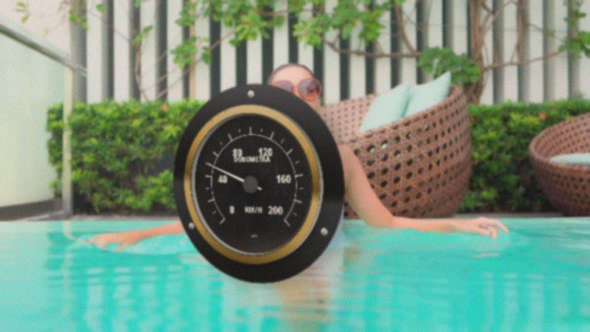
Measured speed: 50 km/h
